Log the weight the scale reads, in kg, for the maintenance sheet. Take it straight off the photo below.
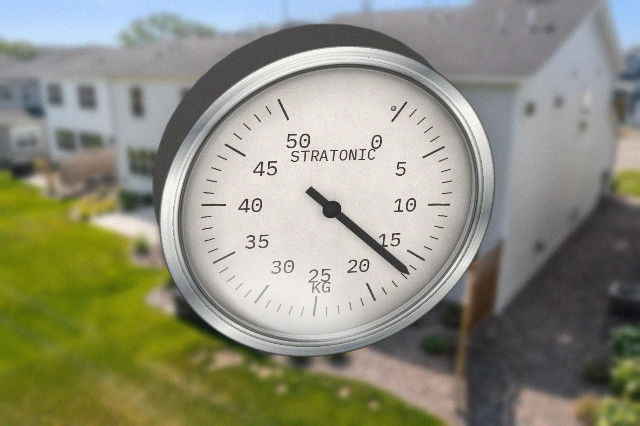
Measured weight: 16.5 kg
